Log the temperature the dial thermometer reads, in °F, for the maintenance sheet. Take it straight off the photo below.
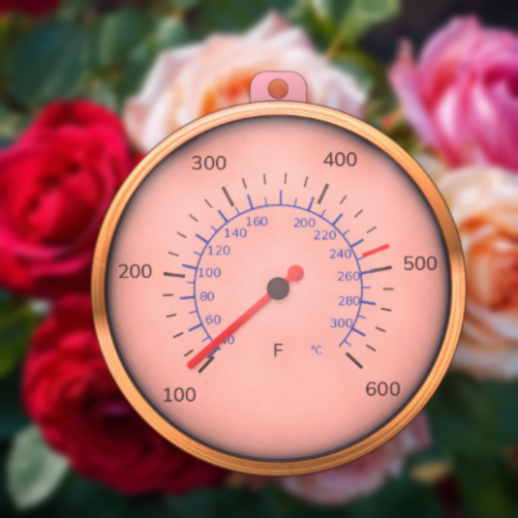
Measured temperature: 110 °F
